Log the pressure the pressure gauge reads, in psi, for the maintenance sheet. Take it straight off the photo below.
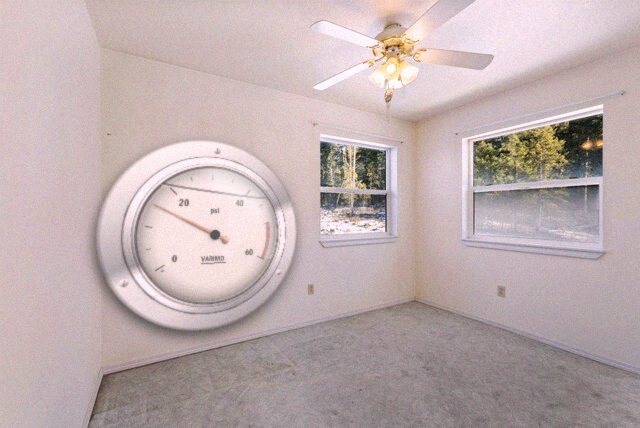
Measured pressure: 15 psi
